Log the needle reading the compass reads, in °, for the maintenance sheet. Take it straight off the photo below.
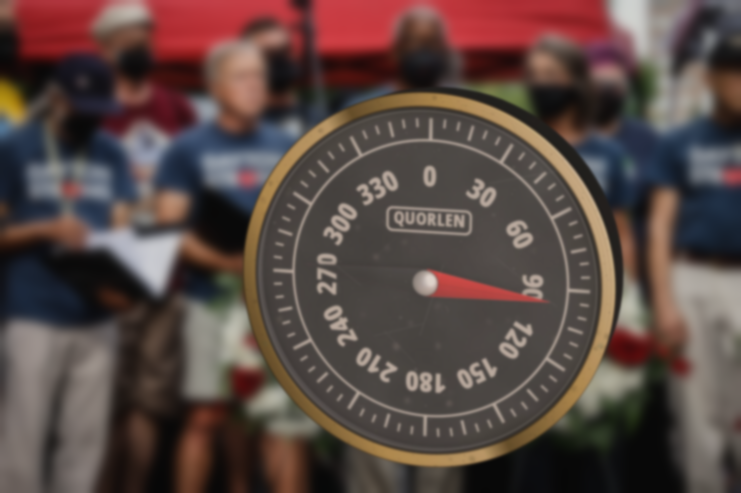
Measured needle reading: 95 °
